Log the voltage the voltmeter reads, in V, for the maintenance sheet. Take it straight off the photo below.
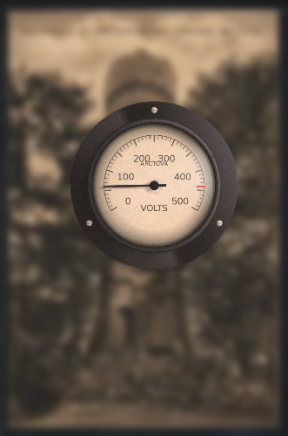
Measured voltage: 60 V
